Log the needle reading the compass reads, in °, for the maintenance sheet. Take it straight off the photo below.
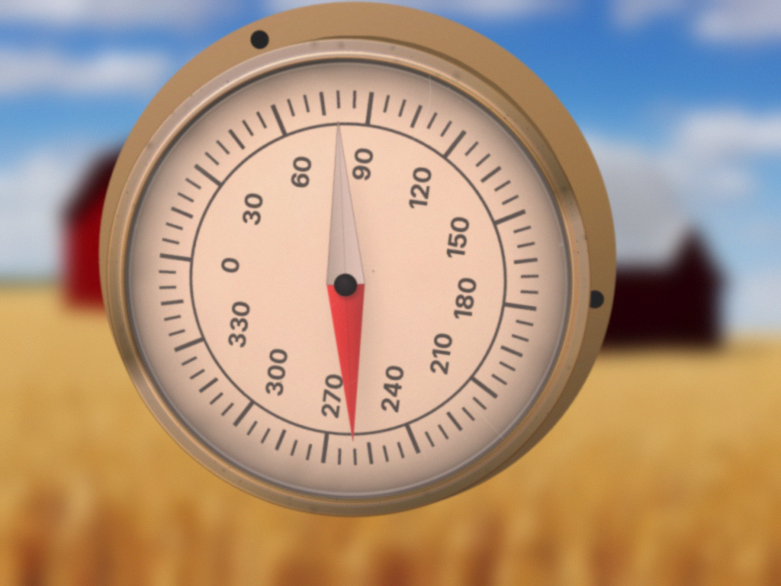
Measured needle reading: 260 °
